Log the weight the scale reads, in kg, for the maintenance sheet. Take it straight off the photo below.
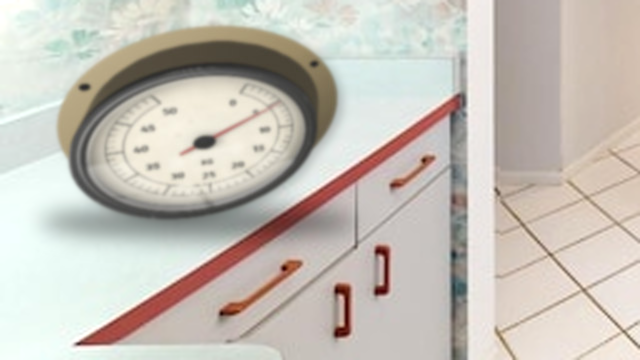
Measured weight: 5 kg
